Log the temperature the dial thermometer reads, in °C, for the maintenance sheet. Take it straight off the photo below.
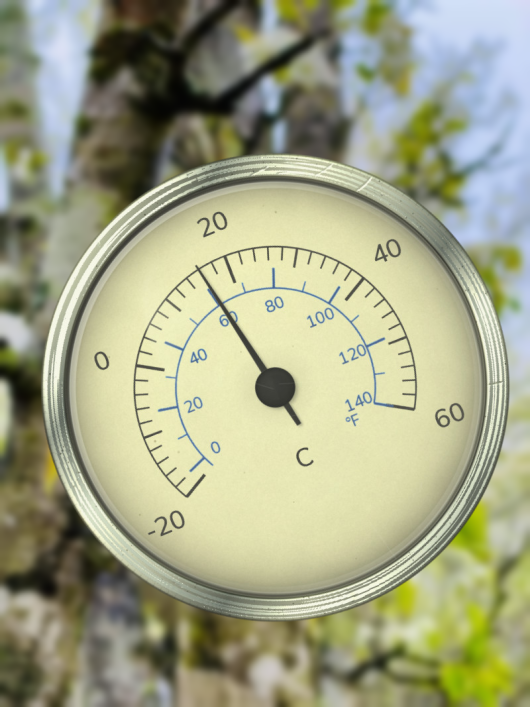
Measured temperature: 16 °C
